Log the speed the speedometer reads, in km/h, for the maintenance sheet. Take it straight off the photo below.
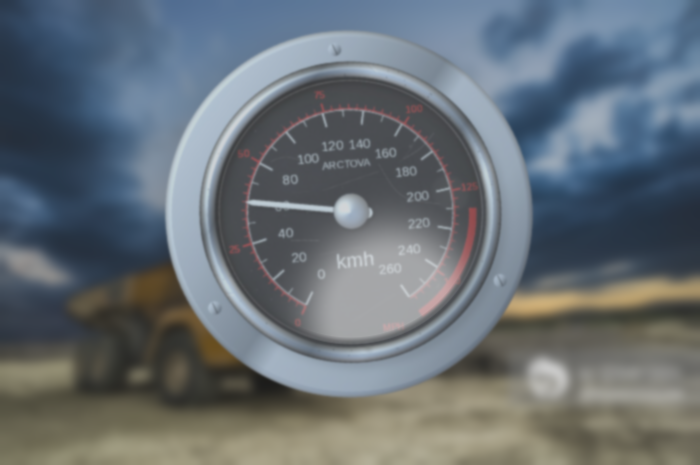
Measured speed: 60 km/h
